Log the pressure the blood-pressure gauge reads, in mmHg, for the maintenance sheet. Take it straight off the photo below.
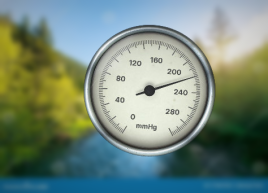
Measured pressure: 220 mmHg
